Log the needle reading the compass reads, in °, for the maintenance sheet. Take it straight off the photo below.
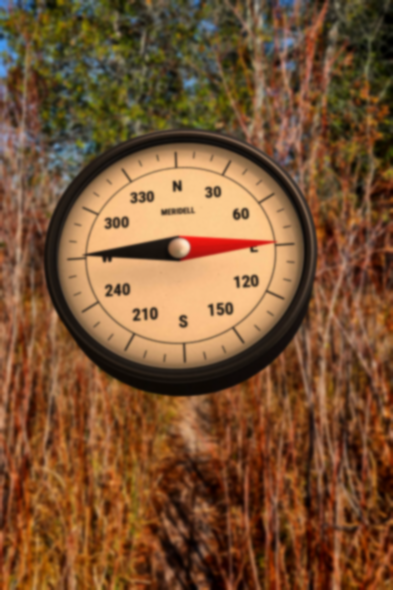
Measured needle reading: 90 °
